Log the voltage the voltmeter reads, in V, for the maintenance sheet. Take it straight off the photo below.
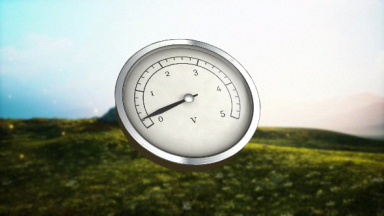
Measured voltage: 0.2 V
